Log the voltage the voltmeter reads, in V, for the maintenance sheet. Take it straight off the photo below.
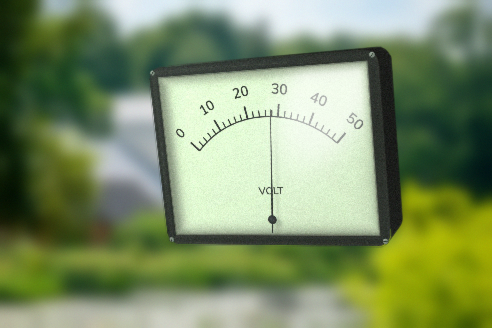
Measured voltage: 28 V
